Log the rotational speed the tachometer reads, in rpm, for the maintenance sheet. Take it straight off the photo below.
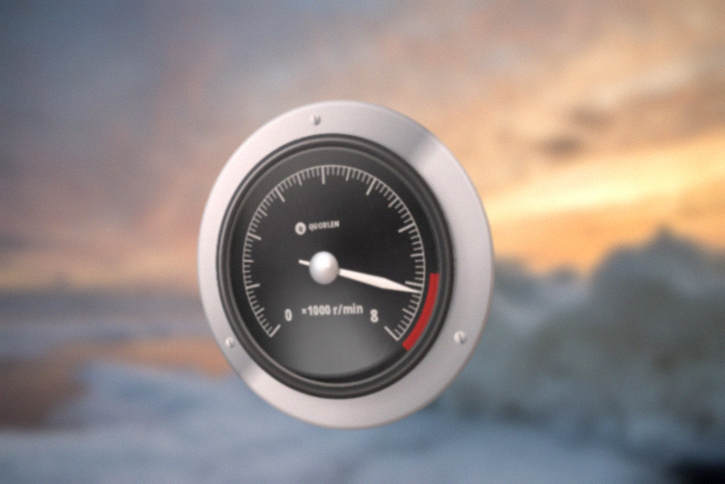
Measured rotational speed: 7100 rpm
